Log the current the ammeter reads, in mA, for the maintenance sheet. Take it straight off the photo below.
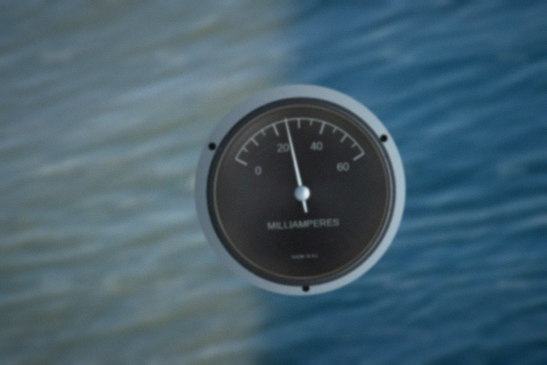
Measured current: 25 mA
